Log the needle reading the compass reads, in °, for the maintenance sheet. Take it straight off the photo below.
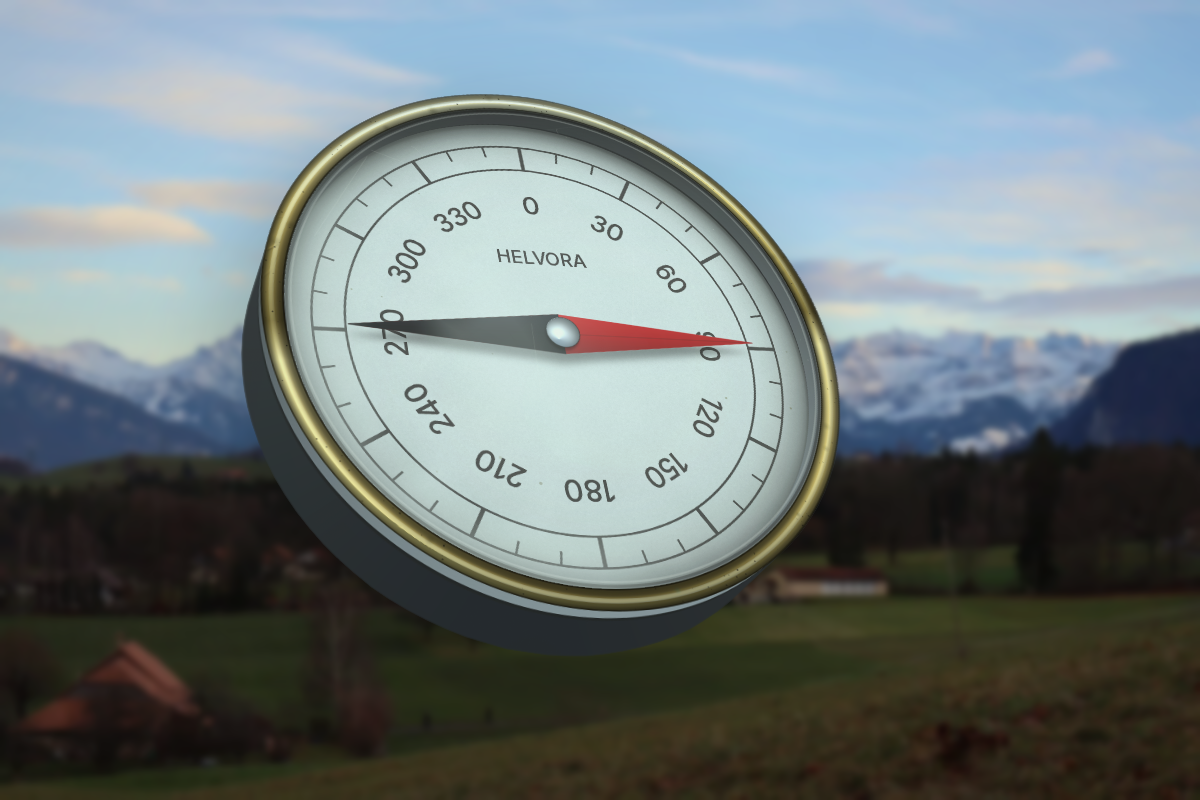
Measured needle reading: 90 °
